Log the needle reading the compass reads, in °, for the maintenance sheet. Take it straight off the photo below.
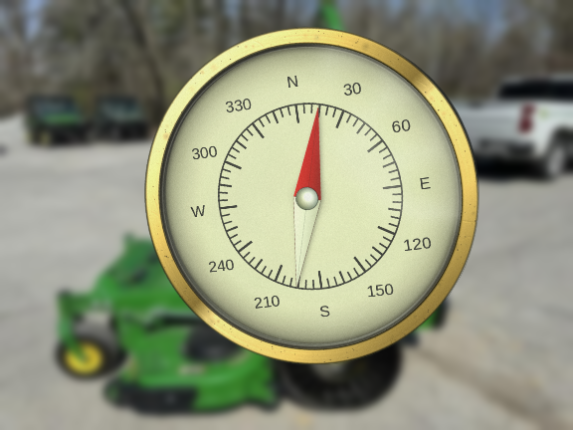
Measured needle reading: 15 °
